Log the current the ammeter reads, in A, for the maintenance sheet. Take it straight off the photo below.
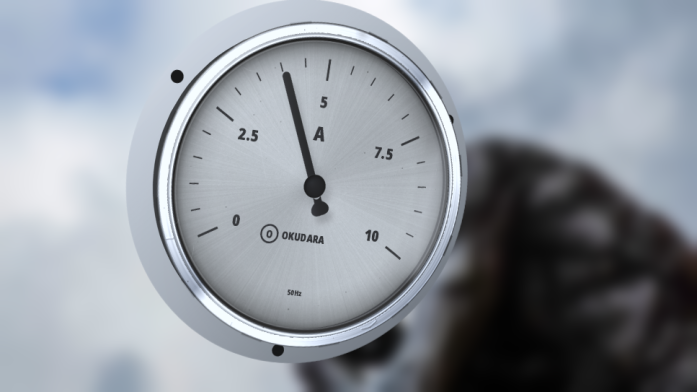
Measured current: 4 A
